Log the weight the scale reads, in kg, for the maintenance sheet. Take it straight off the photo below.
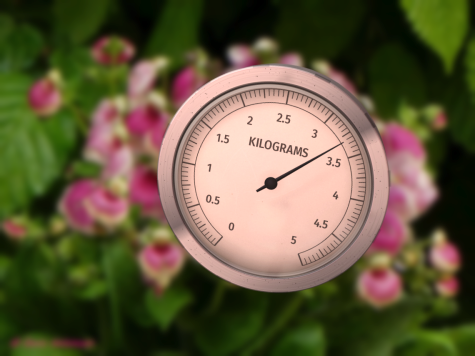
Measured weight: 3.3 kg
